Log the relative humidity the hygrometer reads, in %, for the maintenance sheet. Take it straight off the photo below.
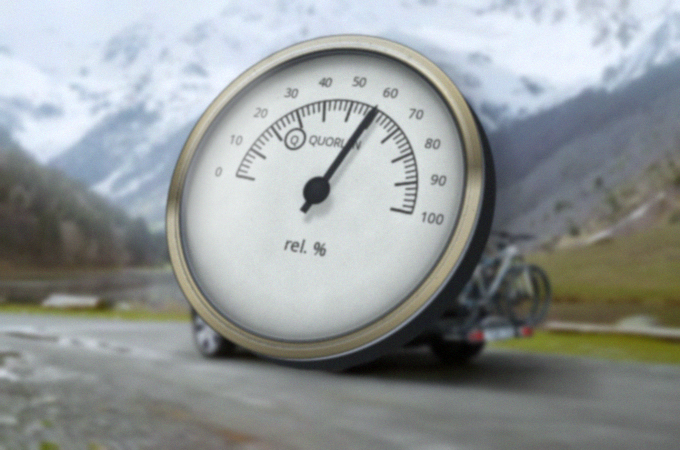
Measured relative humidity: 60 %
